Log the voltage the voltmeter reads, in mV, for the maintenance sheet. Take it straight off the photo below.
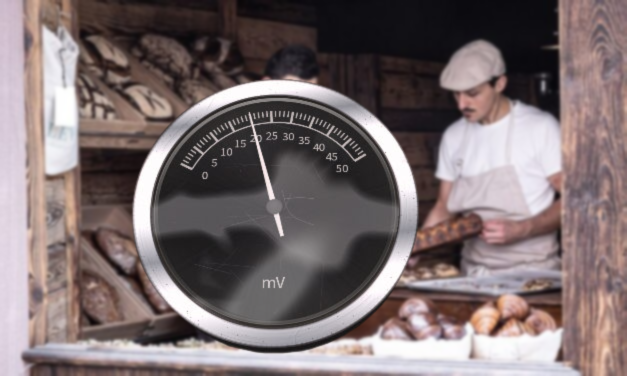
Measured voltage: 20 mV
